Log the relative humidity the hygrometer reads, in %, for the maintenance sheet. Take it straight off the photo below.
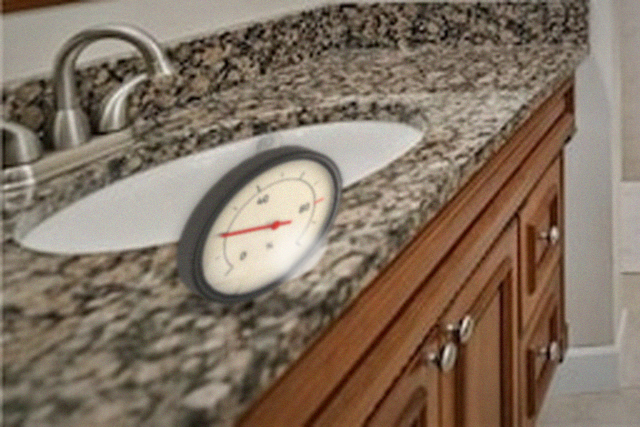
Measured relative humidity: 20 %
